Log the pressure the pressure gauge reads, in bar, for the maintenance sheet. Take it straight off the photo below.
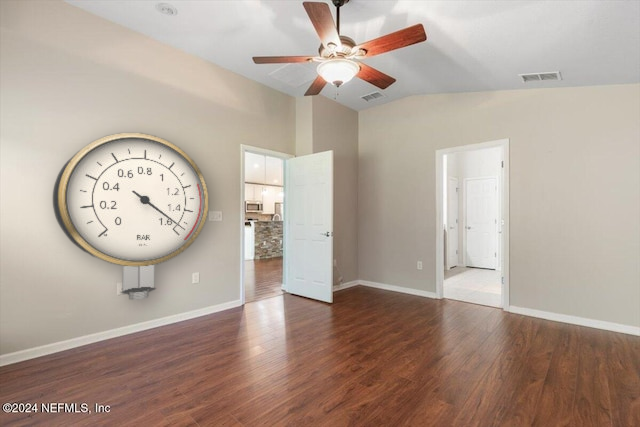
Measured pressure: 1.55 bar
